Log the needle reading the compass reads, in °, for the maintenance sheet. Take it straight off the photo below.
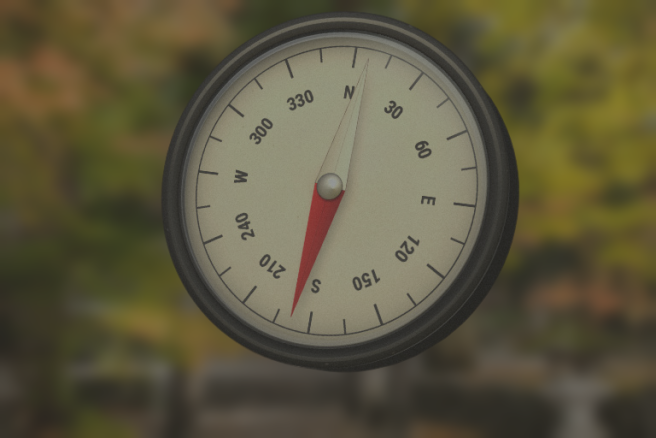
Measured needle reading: 187.5 °
